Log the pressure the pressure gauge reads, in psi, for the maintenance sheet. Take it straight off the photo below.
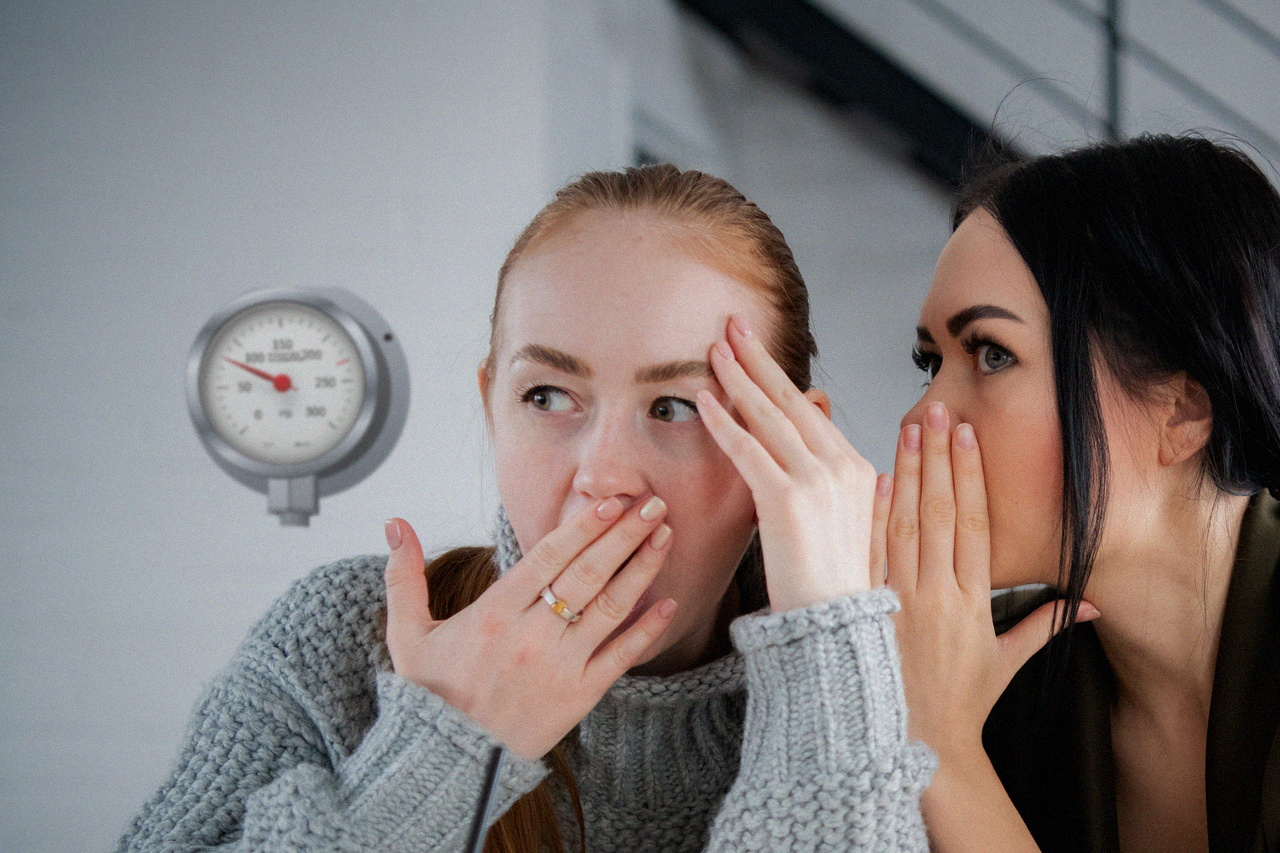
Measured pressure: 80 psi
